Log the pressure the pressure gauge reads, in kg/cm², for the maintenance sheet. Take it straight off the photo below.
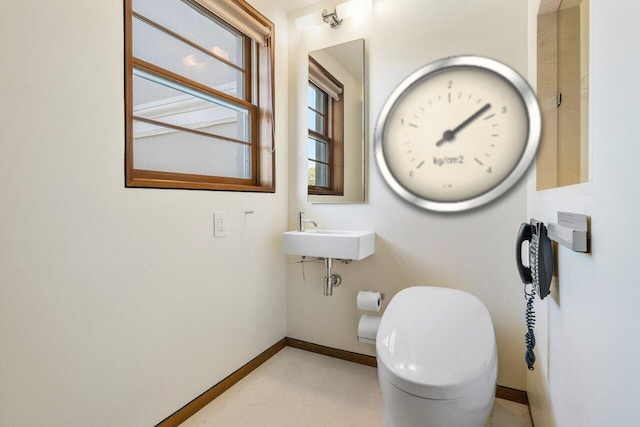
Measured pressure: 2.8 kg/cm²
